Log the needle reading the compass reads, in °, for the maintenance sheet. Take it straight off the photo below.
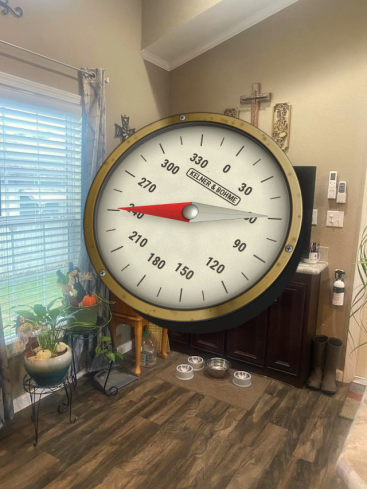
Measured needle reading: 240 °
